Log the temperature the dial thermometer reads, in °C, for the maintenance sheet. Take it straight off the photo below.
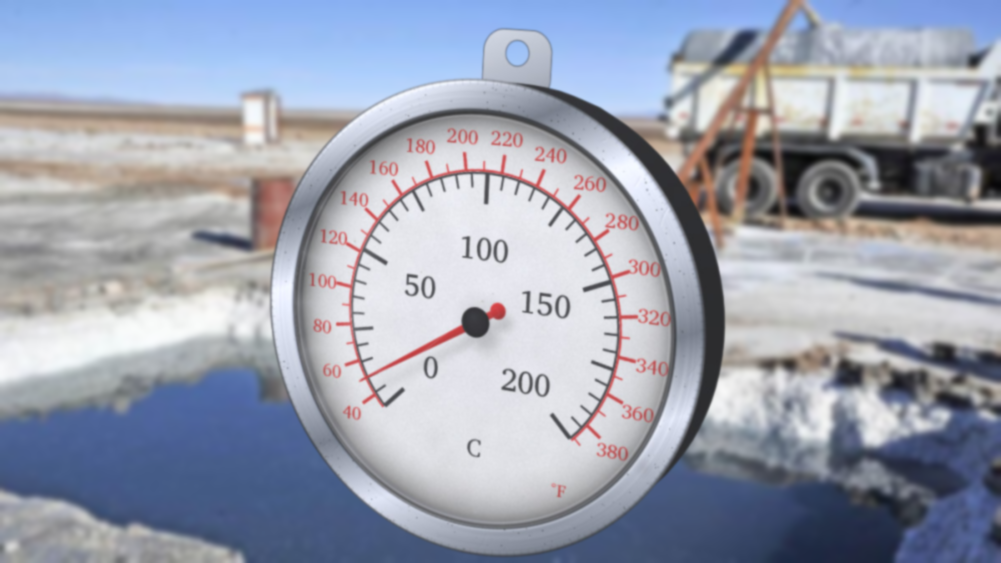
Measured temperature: 10 °C
